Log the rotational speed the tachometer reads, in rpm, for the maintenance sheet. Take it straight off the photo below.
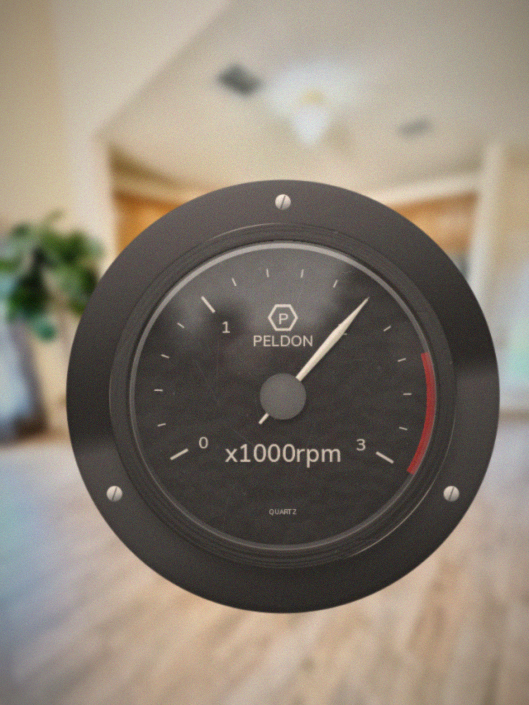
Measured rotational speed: 2000 rpm
